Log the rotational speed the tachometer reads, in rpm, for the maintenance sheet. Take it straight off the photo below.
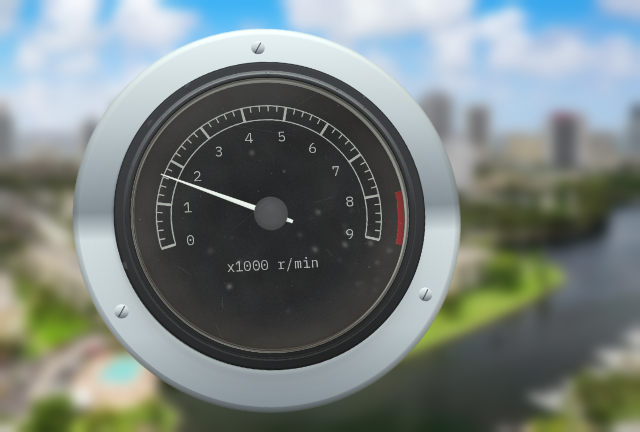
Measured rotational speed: 1600 rpm
